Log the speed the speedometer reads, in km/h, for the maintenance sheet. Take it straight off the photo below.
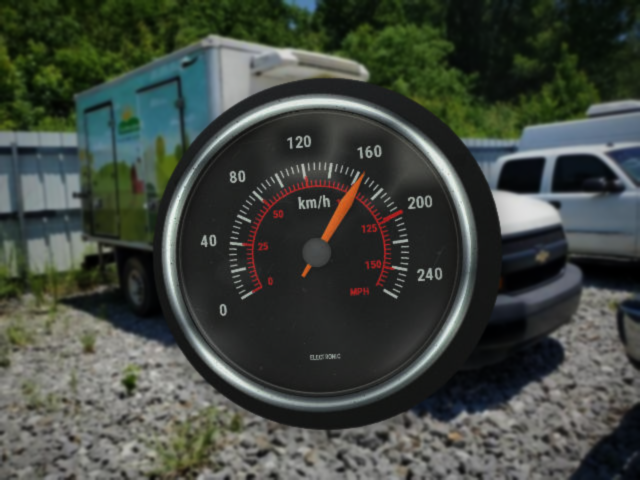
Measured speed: 164 km/h
